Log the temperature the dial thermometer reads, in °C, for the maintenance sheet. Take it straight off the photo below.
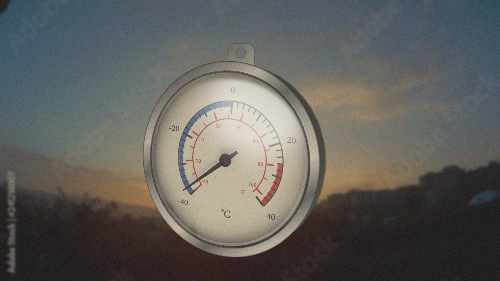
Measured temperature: -38 °C
